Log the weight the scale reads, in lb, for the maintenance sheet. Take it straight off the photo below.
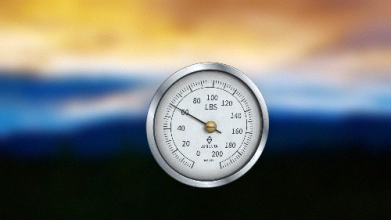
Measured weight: 60 lb
